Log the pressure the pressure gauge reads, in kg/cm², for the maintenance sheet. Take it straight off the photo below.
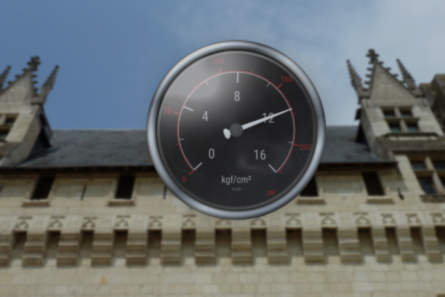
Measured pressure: 12 kg/cm²
